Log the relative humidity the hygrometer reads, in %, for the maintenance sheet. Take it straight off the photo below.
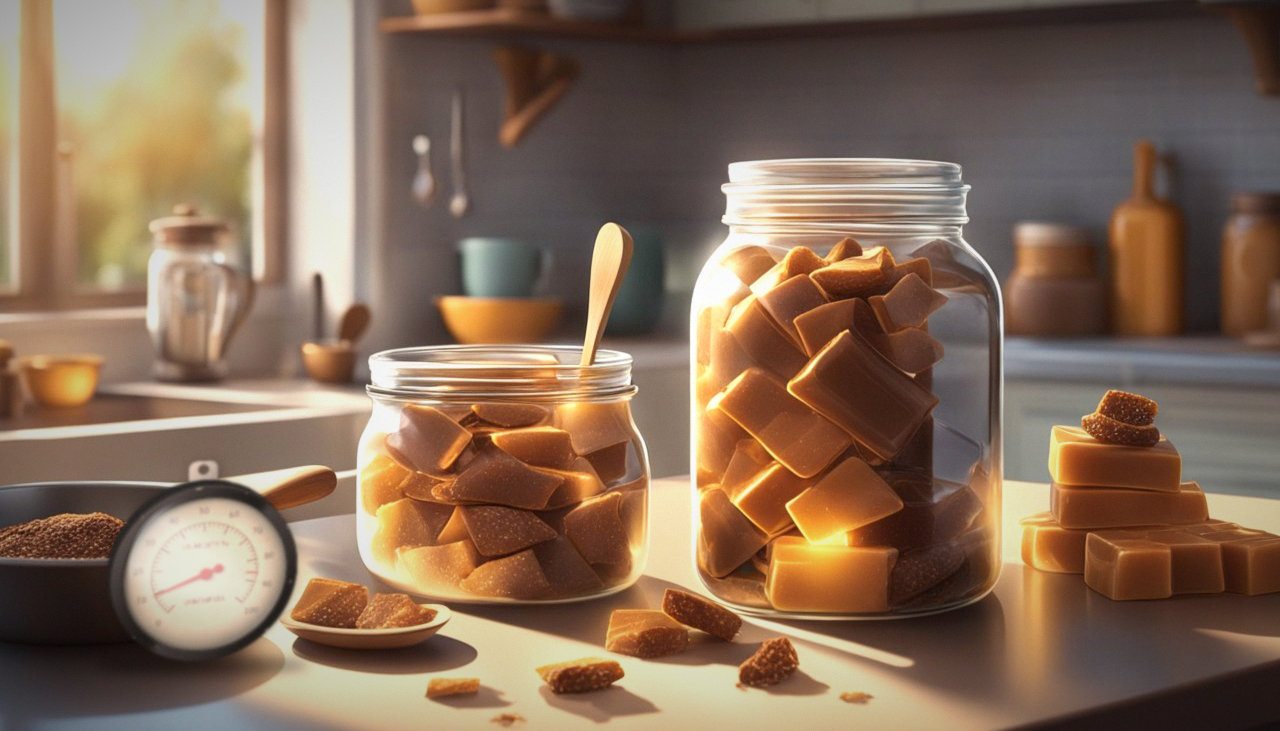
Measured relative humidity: 10 %
